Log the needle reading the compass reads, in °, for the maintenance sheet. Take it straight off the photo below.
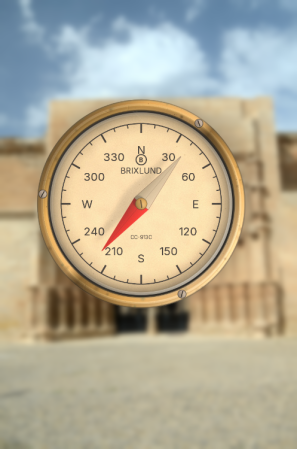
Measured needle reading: 220 °
